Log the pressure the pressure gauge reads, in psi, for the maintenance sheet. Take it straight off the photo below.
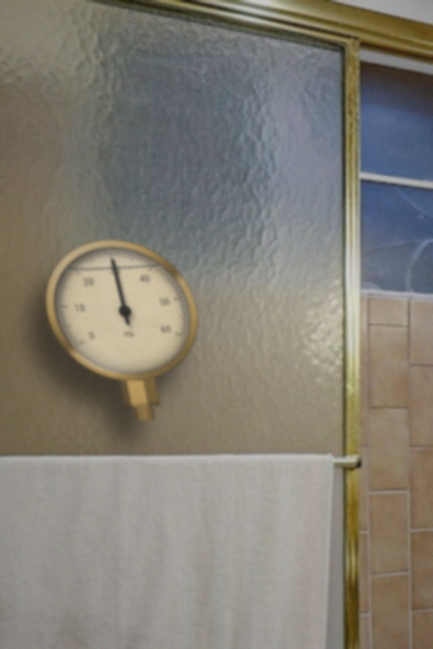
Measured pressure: 30 psi
